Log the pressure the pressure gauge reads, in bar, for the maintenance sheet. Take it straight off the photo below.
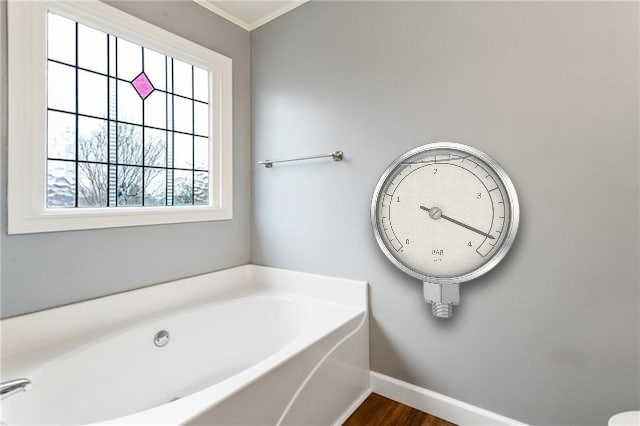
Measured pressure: 3.7 bar
